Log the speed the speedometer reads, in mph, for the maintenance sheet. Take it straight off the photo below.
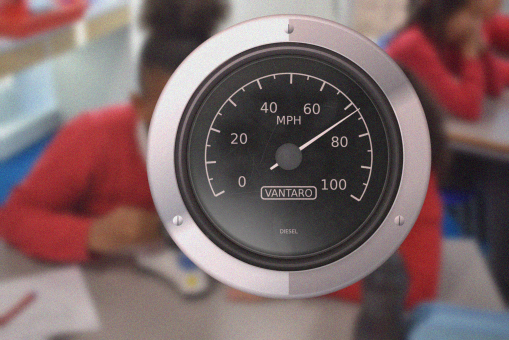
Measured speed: 72.5 mph
